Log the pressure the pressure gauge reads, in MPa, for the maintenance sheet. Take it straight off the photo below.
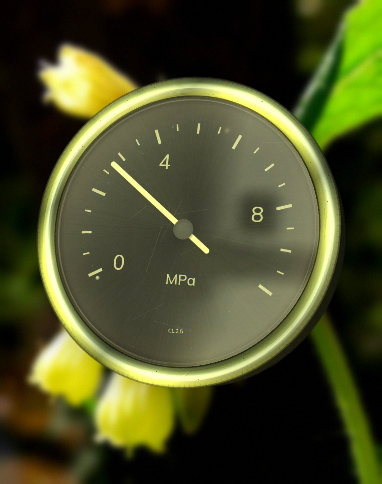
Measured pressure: 2.75 MPa
